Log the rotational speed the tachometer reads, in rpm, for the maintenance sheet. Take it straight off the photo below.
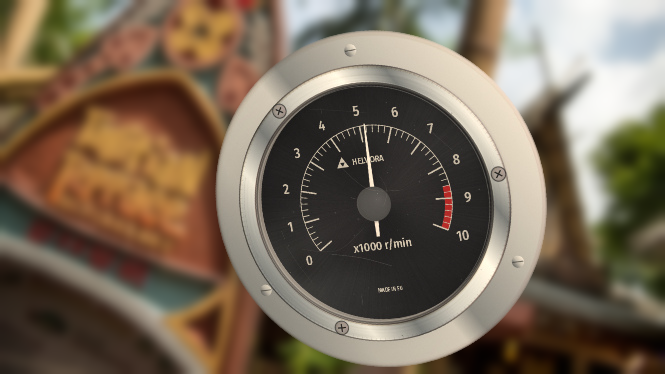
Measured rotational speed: 5200 rpm
